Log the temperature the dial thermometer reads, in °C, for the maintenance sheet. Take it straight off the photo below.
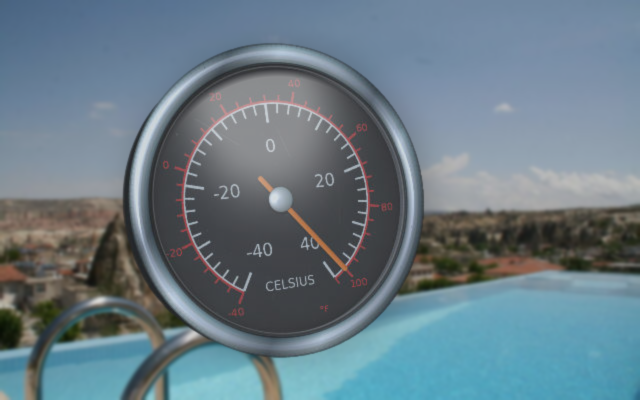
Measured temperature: 38 °C
